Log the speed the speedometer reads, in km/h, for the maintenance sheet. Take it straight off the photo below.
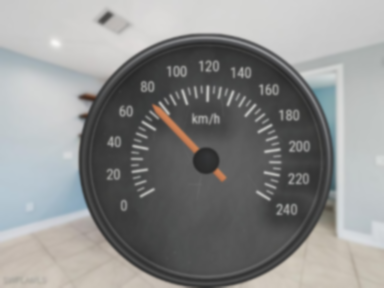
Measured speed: 75 km/h
